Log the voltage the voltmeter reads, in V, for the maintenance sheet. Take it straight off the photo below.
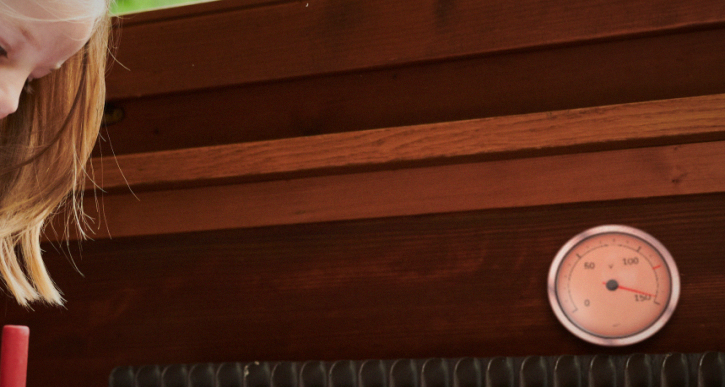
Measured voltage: 145 V
